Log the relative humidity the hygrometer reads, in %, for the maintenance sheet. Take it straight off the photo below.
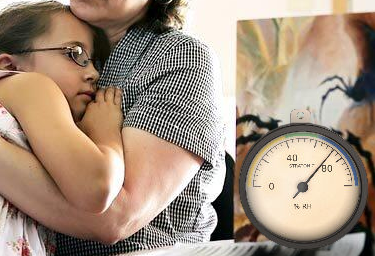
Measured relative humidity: 72 %
